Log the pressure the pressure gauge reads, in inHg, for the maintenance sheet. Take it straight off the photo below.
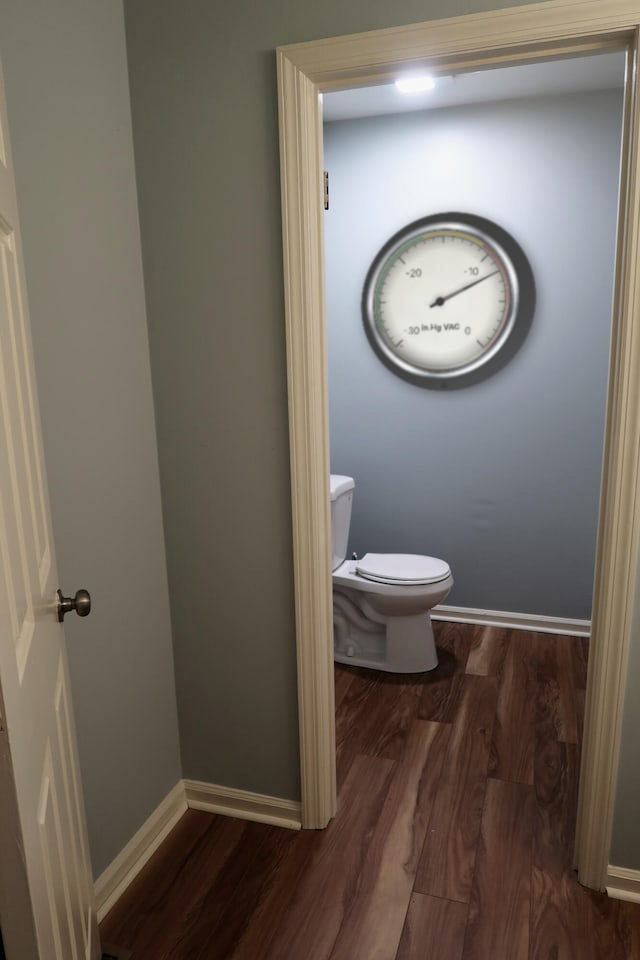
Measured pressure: -8 inHg
